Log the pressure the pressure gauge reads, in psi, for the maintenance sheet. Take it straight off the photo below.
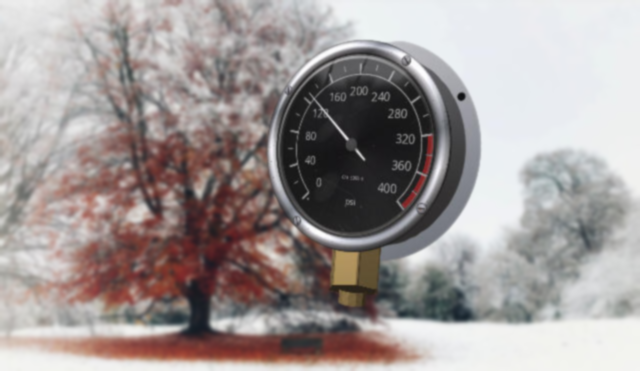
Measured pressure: 130 psi
